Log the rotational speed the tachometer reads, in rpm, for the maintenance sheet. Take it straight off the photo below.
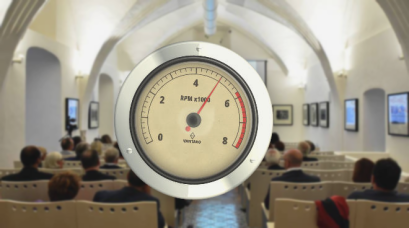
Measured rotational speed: 5000 rpm
